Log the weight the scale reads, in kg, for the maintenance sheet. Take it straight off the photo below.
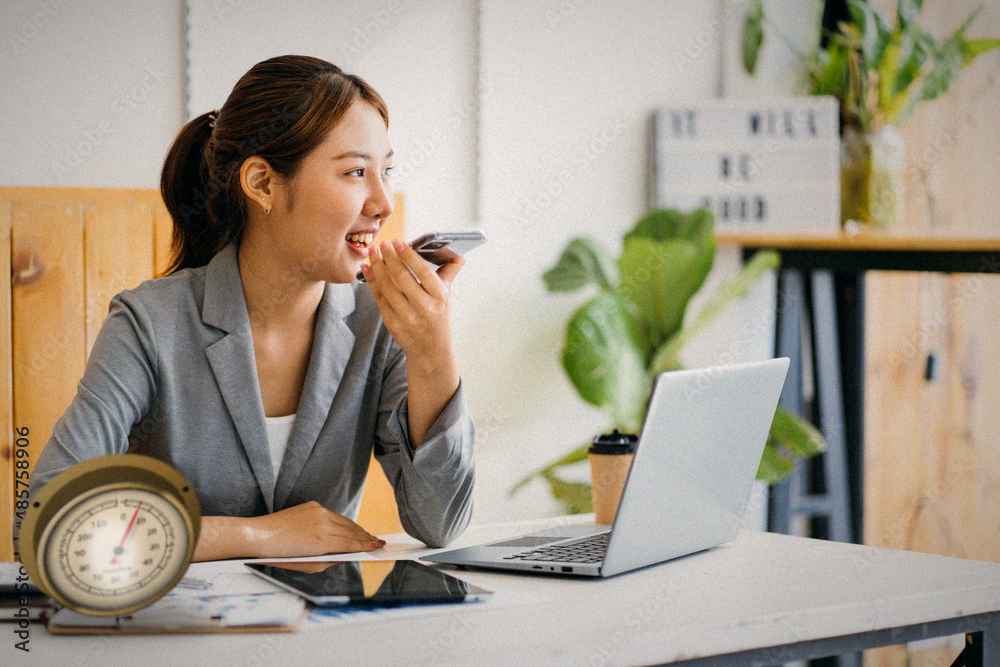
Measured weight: 5 kg
